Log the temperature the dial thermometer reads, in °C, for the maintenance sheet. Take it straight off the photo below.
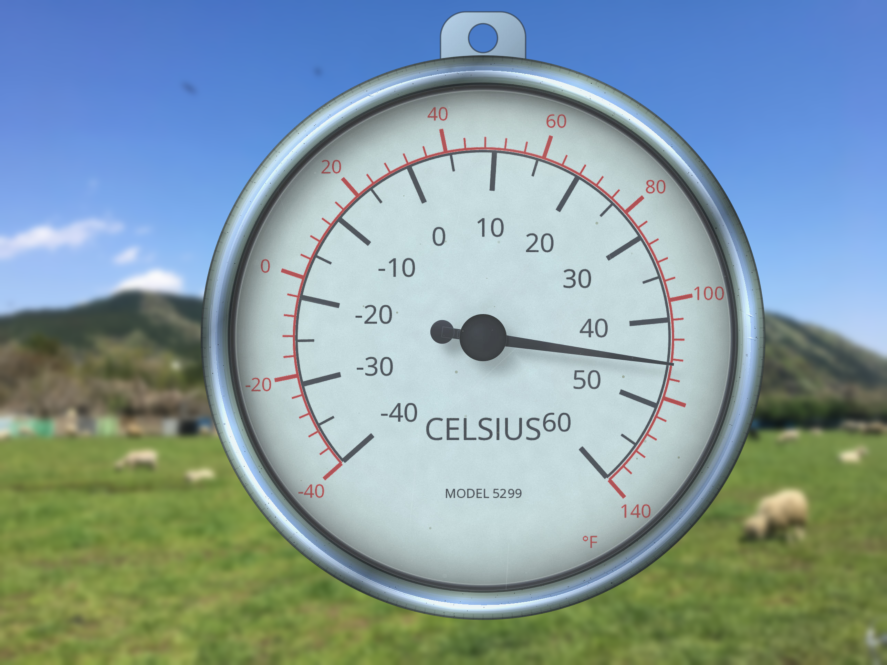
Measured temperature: 45 °C
